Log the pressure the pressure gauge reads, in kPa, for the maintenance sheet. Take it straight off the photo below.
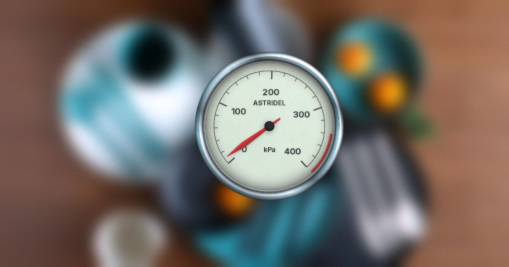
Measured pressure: 10 kPa
